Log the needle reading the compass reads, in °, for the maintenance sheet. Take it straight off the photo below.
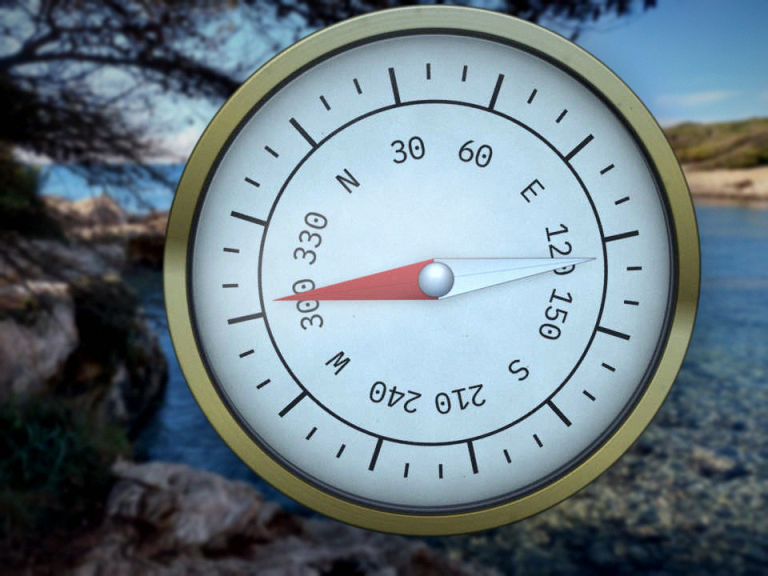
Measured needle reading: 305 °
